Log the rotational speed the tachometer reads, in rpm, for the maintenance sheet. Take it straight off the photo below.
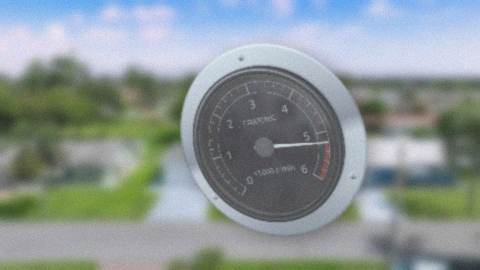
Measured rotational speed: 5200 rpm
